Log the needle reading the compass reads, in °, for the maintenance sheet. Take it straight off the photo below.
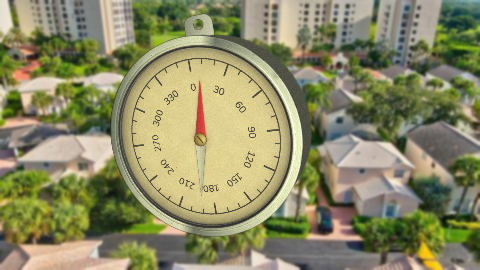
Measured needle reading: 10 °
